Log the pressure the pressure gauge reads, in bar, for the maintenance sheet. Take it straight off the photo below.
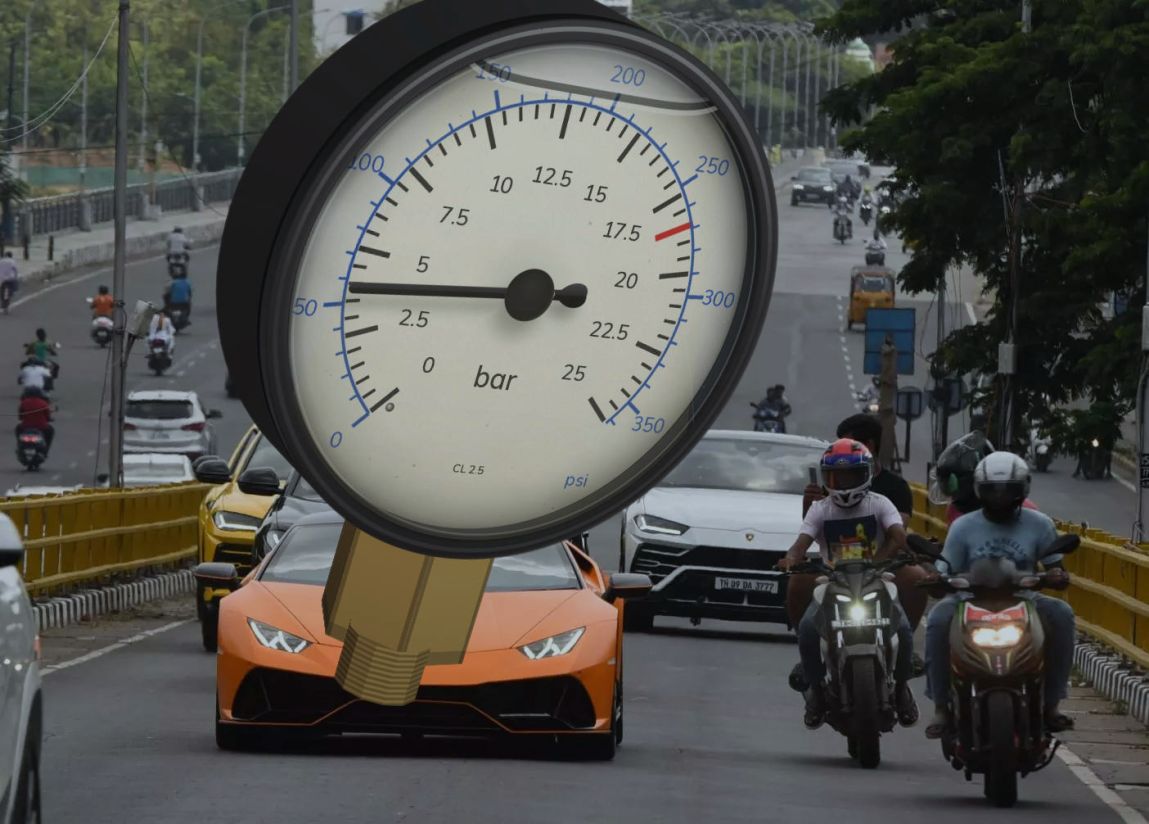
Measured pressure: 4 bar
